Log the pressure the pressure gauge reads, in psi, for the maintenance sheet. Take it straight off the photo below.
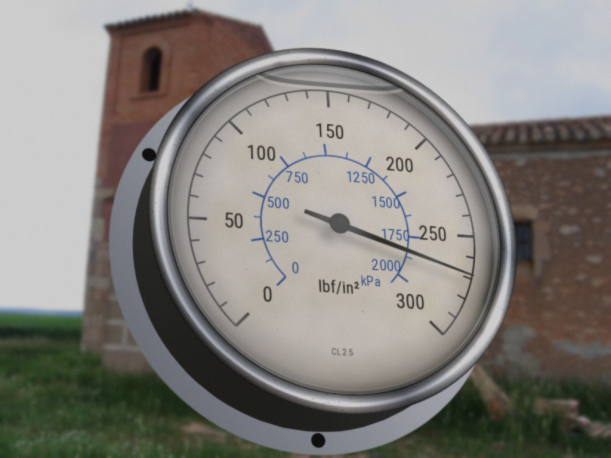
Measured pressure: 270 psi
